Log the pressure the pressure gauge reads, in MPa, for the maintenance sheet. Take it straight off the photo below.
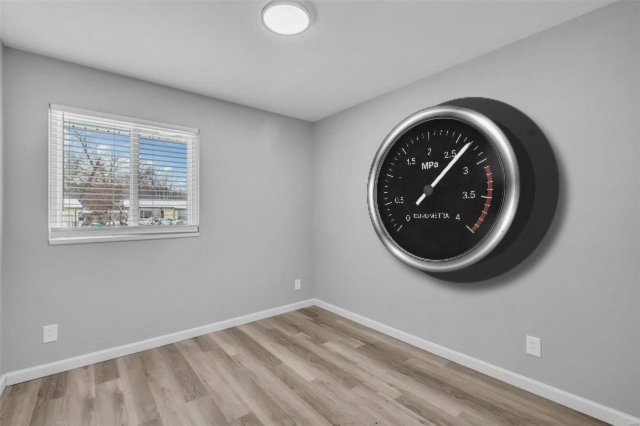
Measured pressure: 2.7 MPa
